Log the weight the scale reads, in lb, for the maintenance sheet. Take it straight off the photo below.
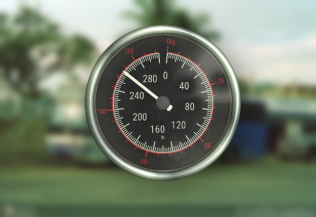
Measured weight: 260 lb
